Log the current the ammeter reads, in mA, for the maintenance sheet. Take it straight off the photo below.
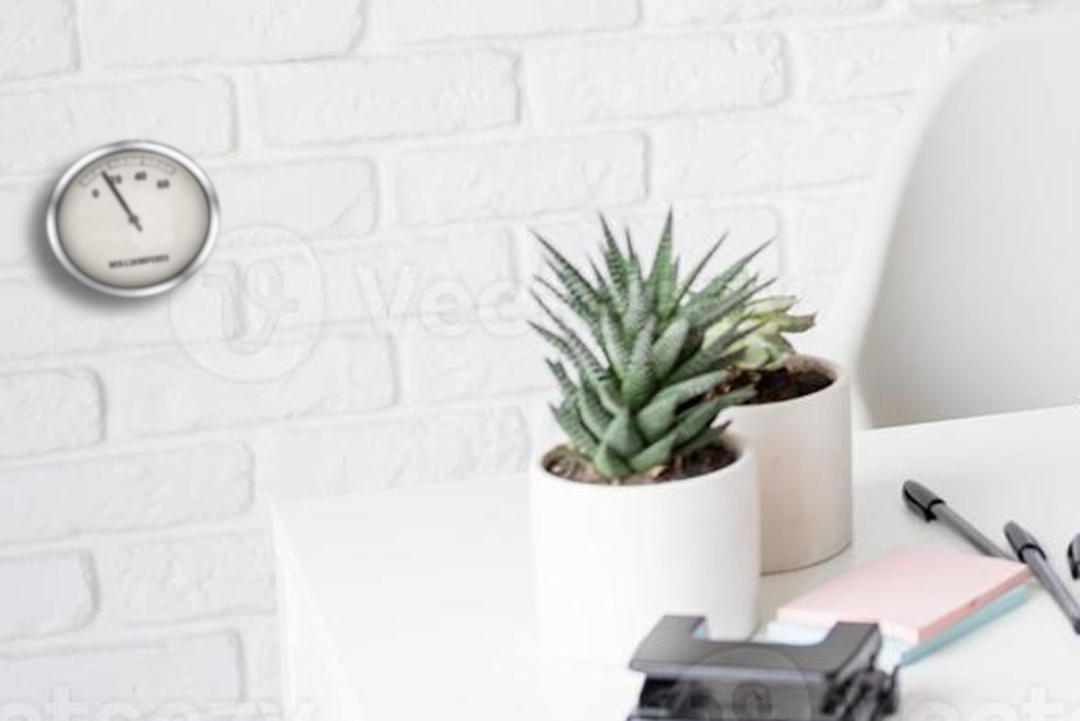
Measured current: 15 mA
